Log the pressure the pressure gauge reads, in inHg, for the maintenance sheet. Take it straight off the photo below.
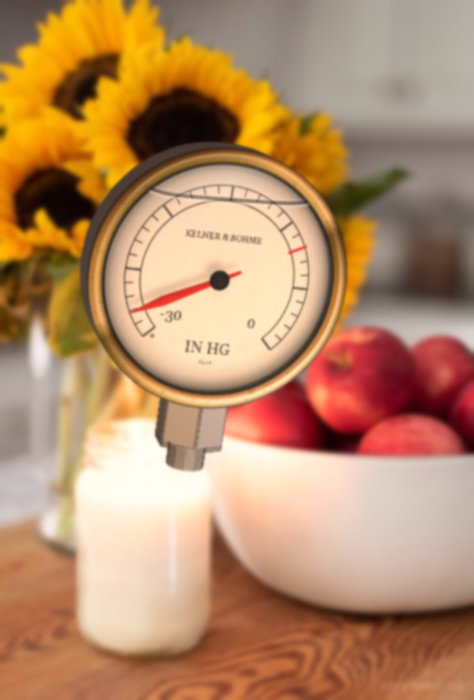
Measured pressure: -28 inHg
